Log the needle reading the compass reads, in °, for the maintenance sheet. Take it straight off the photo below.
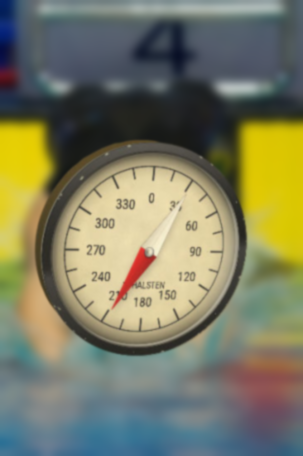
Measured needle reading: 210 °
